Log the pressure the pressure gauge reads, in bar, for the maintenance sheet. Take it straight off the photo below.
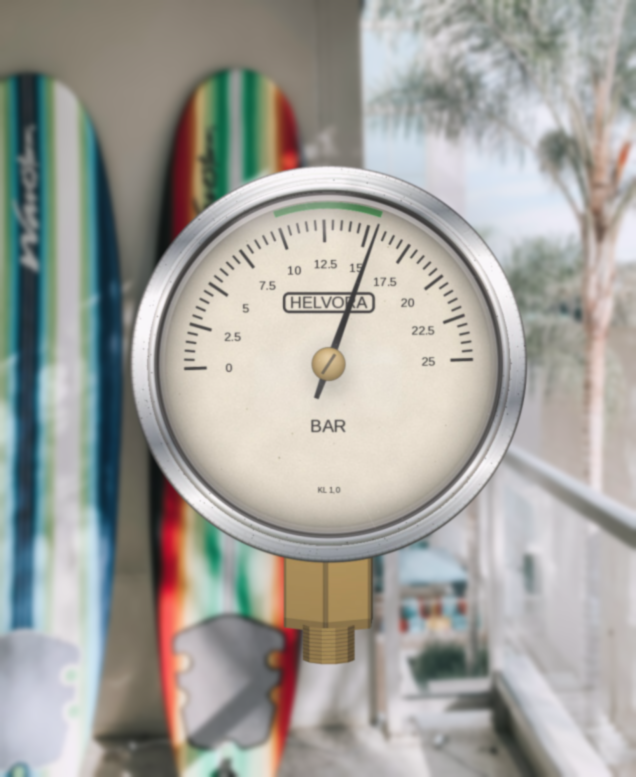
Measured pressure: 15.5 bar
